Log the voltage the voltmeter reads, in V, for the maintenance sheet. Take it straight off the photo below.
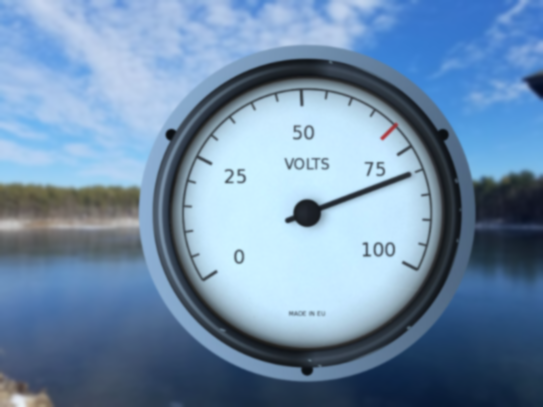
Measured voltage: 80 V
